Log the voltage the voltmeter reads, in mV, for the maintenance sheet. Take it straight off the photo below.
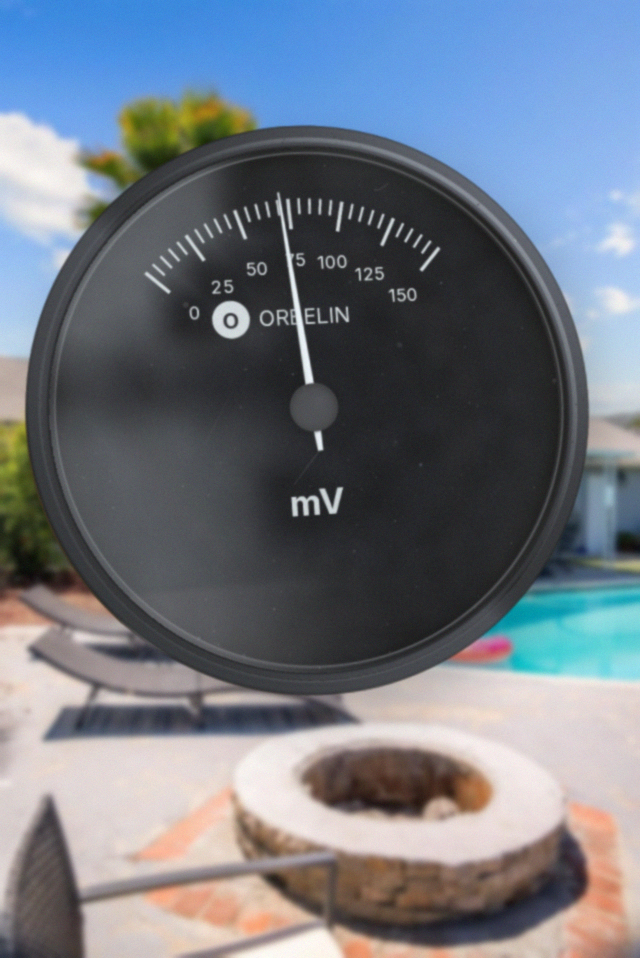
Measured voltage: 70 mV
